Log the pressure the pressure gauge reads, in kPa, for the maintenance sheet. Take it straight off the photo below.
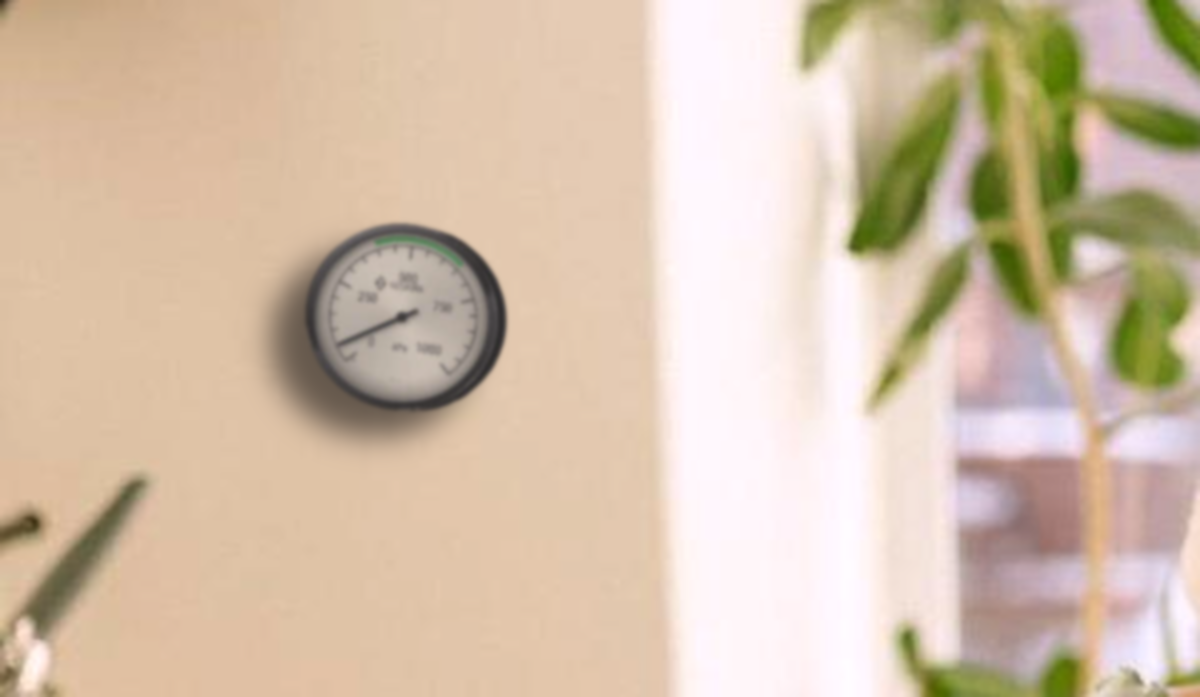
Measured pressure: 50 kPa
